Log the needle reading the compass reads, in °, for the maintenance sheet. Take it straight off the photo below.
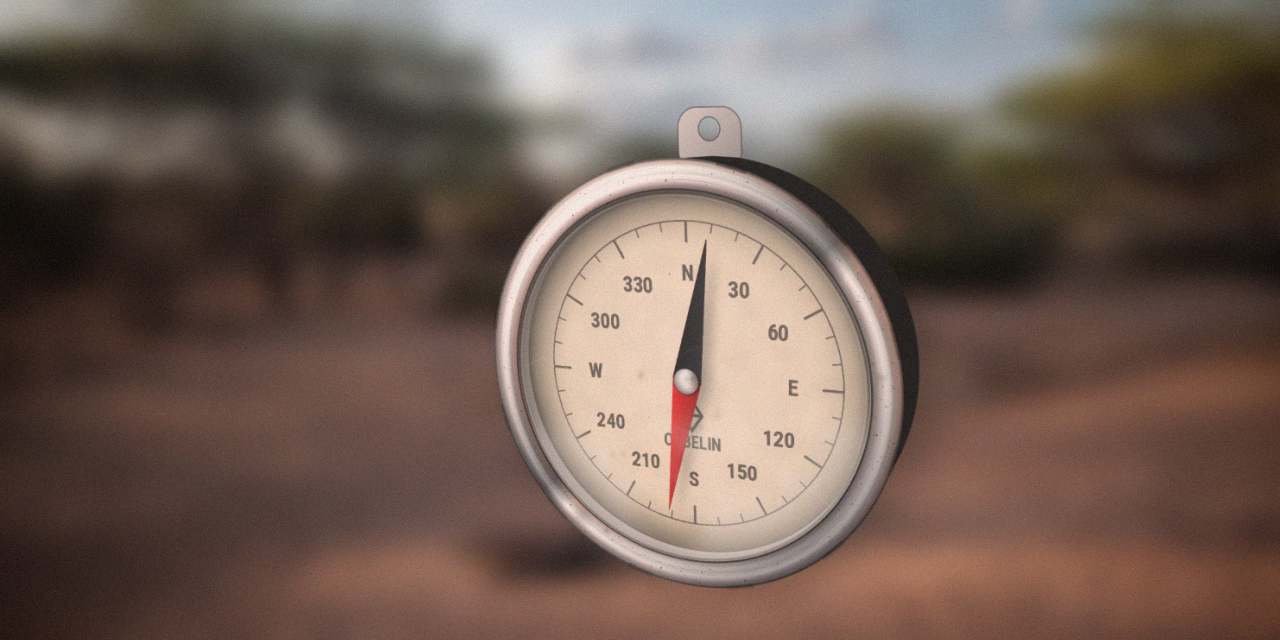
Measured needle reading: 190 °
